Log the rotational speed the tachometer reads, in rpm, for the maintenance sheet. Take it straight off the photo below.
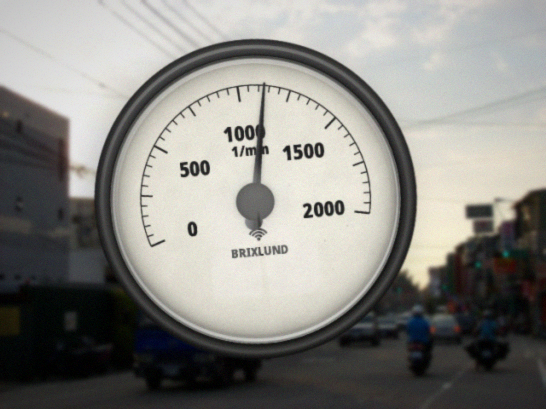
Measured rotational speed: 1125 rpm
